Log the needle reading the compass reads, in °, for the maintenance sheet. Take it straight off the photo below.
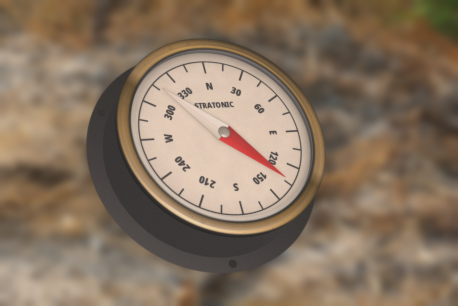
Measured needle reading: 135 °
